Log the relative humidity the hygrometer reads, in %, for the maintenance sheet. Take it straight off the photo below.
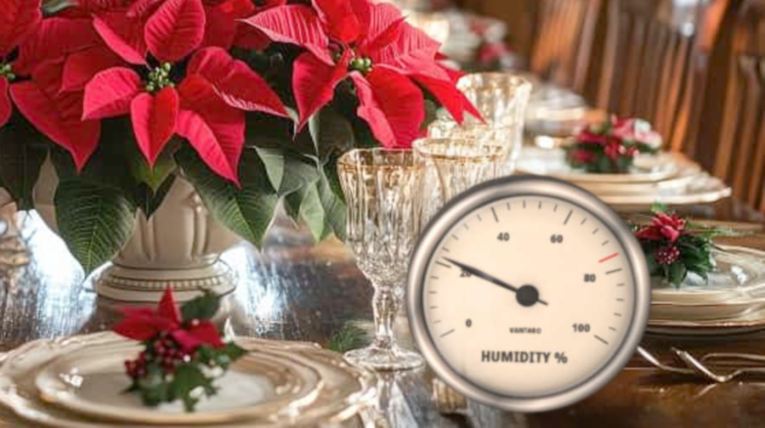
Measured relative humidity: 22 %
